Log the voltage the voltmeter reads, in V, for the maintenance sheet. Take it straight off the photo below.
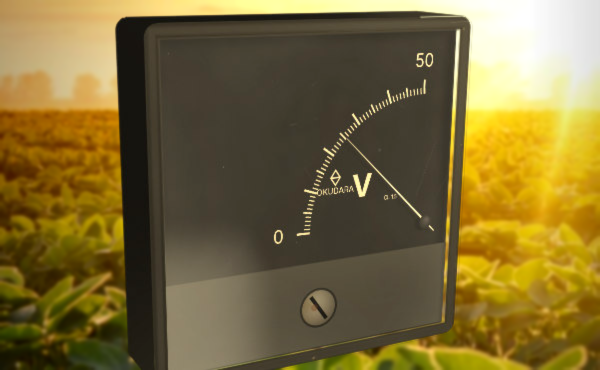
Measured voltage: 25 V
